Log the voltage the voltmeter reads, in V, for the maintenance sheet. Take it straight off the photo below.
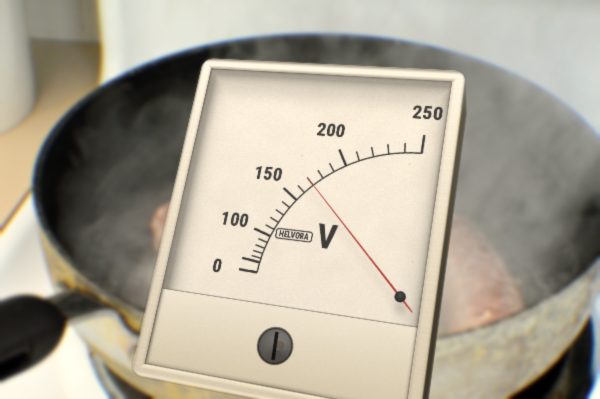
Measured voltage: 170 V
